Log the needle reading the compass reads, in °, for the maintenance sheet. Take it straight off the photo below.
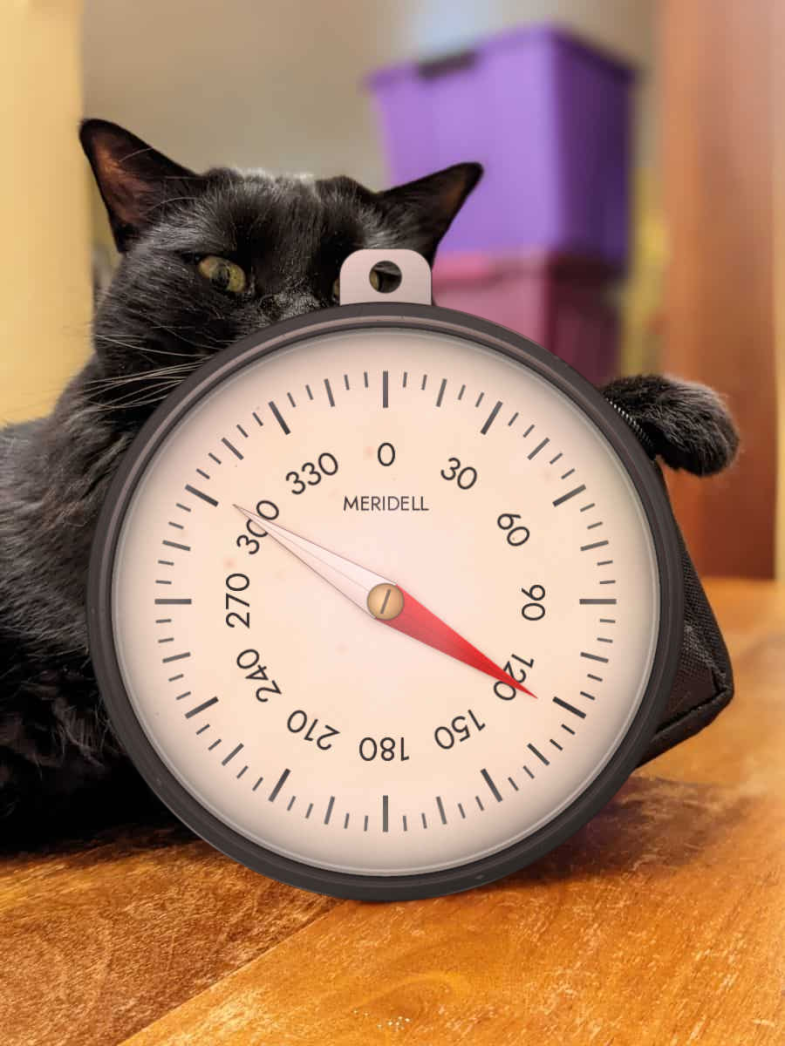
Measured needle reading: 122.5 °
